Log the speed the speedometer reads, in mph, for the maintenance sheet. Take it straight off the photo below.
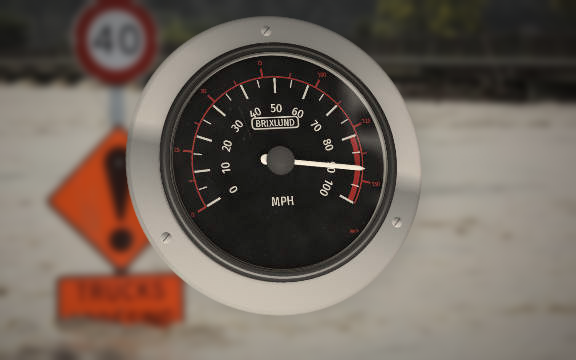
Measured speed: 90 mph
